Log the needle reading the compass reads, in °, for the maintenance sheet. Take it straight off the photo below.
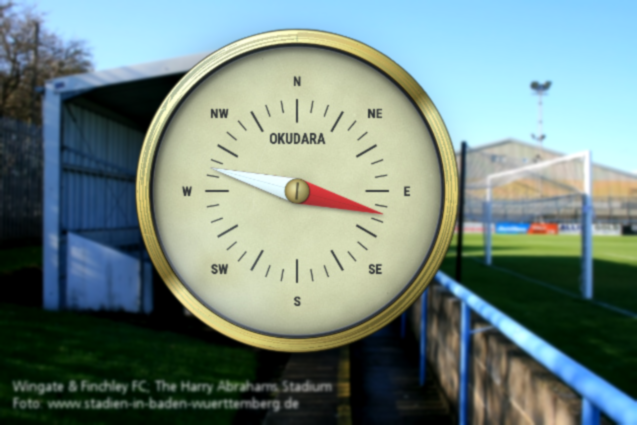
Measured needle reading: 105 °
